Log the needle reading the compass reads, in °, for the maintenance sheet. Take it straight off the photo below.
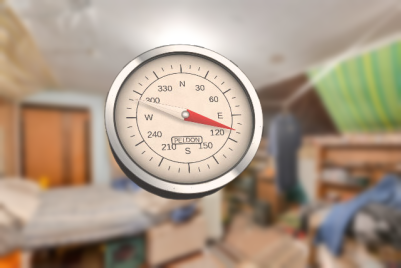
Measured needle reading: 110 °
